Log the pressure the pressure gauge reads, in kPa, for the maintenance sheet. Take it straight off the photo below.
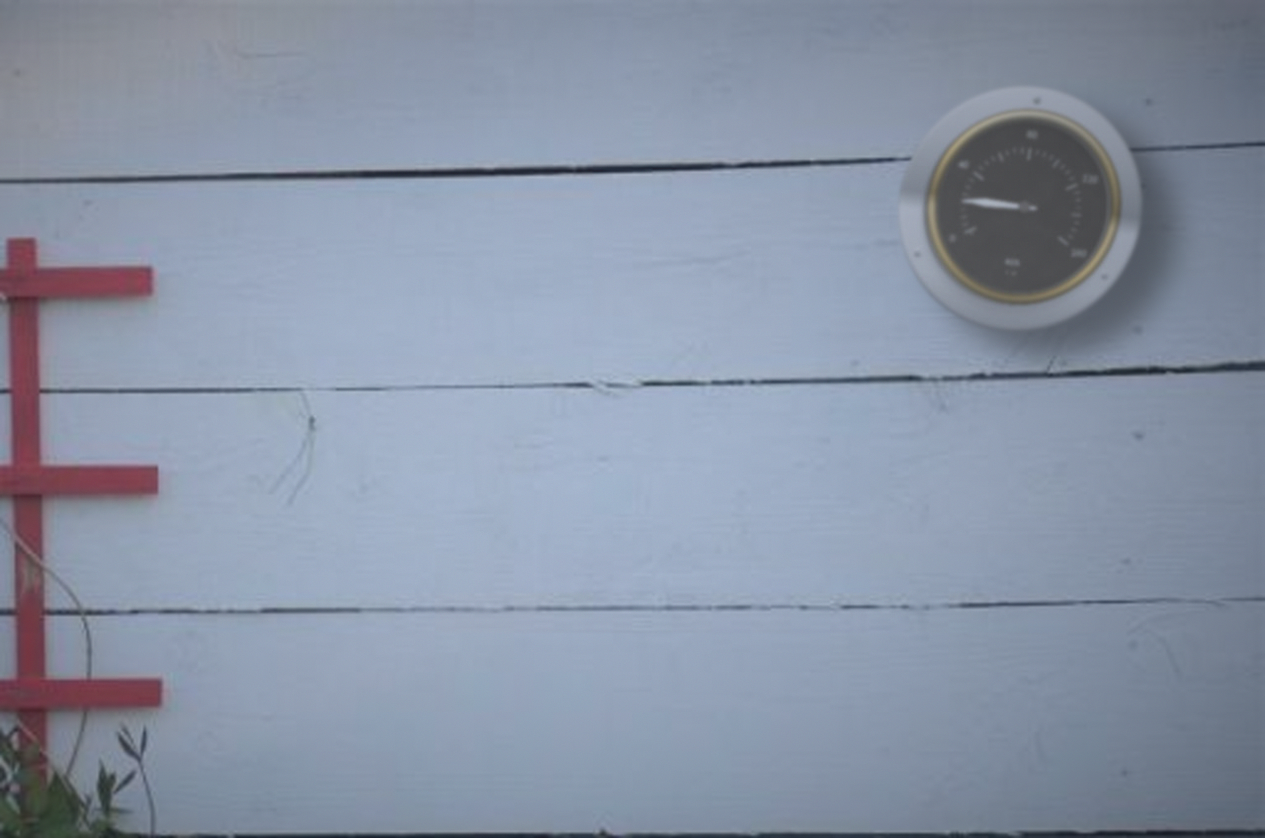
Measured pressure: 20 kPa
